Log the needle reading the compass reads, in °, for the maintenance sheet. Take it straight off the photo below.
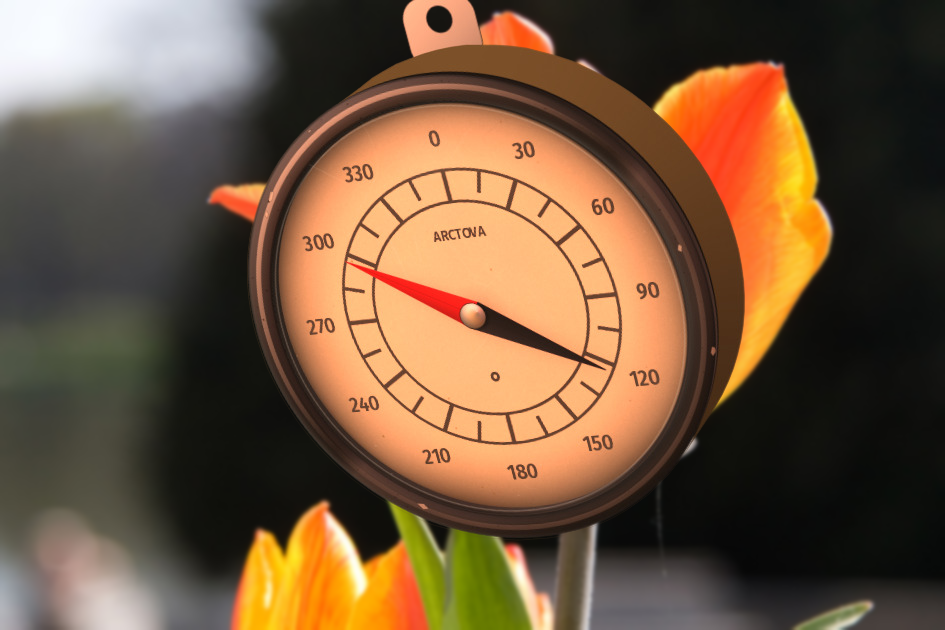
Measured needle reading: 300 °
